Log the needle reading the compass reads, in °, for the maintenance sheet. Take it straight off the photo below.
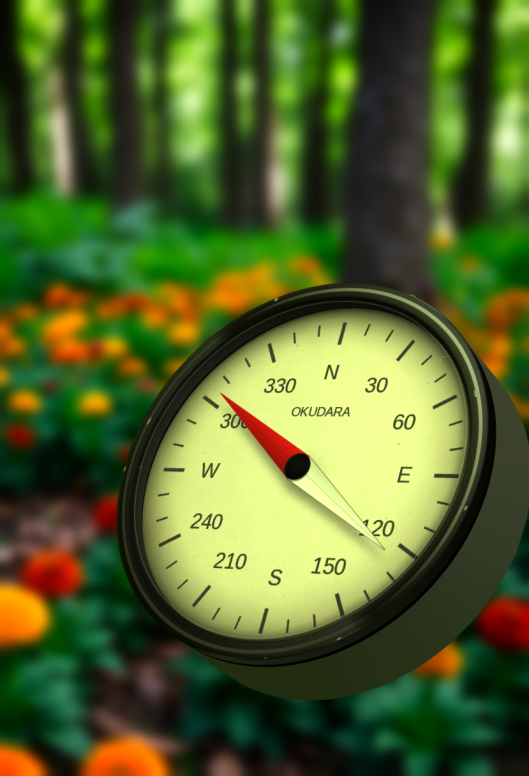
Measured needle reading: 305 °
